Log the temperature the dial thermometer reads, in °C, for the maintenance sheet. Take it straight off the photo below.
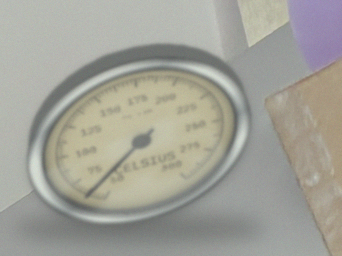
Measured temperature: 62.5 °C
